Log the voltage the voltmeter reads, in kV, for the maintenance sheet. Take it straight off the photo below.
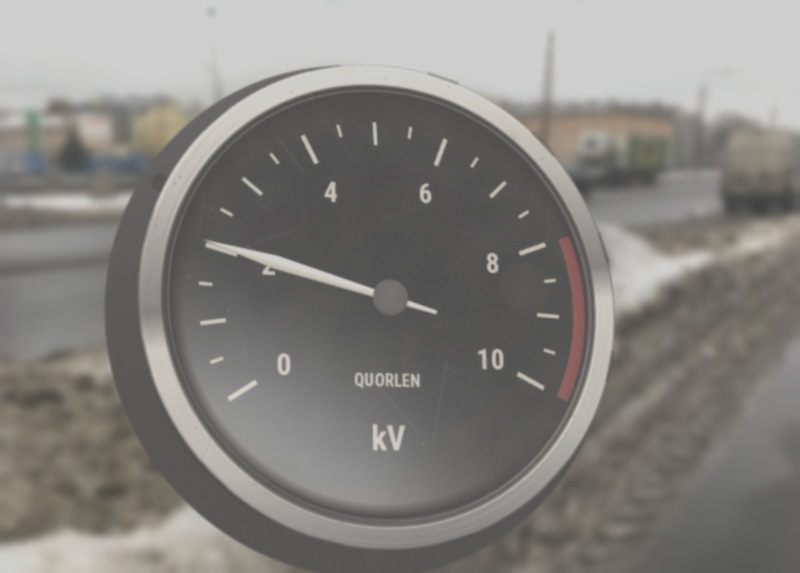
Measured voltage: 2 kV
